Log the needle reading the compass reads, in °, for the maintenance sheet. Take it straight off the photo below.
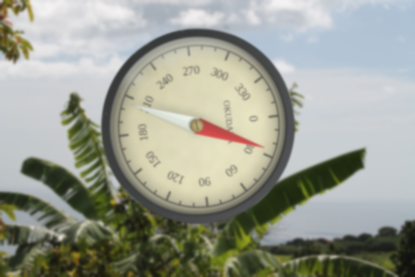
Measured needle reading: 25 °
